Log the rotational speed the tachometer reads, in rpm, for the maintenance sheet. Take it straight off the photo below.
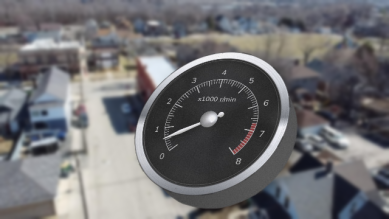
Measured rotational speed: 500 rpm
